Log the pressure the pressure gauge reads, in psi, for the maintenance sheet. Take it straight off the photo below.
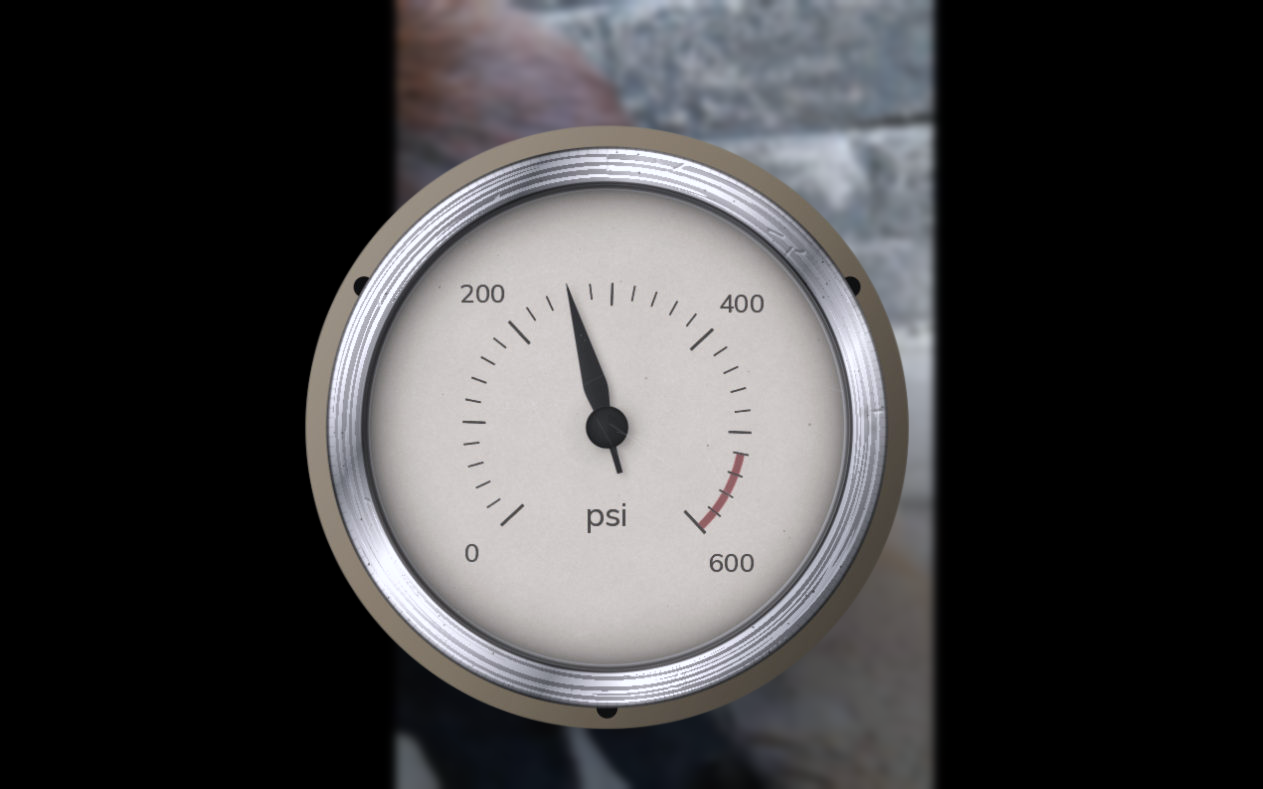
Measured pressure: 260 psi
